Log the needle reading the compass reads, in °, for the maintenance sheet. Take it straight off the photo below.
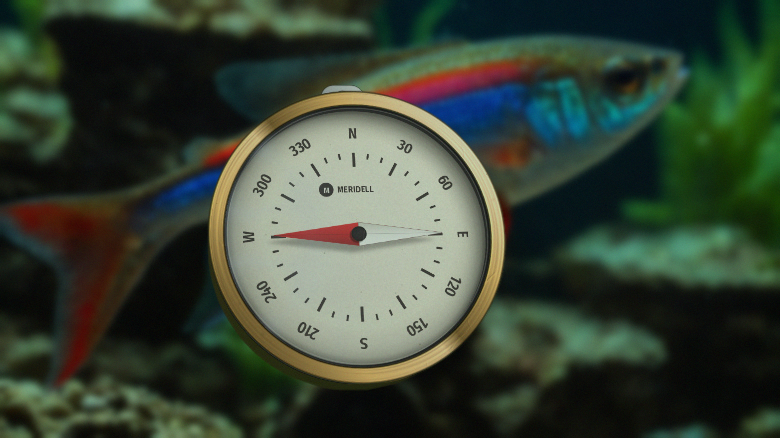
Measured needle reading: 270 °
